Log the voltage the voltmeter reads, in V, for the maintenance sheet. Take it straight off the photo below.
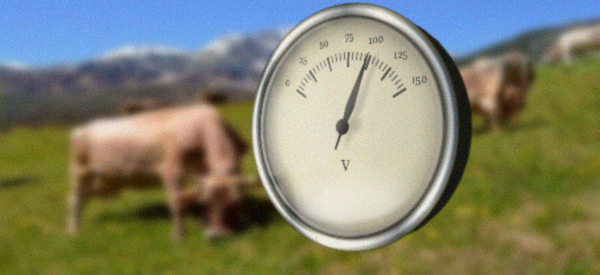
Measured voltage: 100 V
